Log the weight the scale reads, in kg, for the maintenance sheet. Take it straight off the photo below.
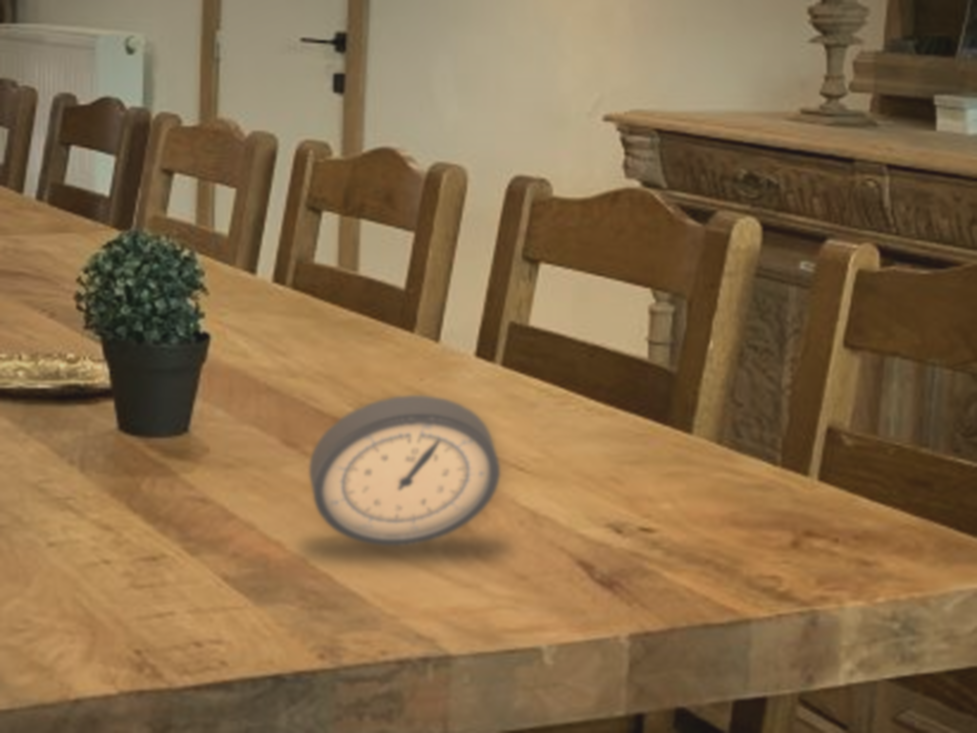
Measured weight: 0.5 kg
